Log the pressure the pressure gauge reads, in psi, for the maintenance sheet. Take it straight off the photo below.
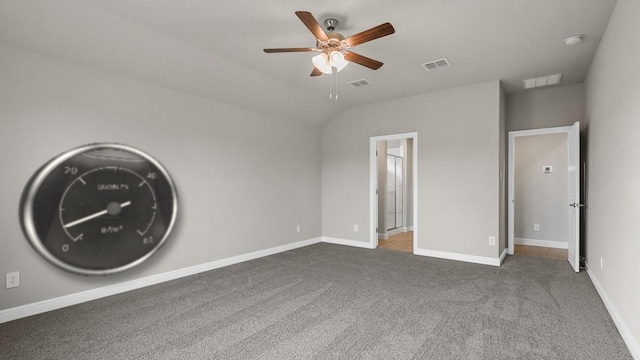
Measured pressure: 5 psi
